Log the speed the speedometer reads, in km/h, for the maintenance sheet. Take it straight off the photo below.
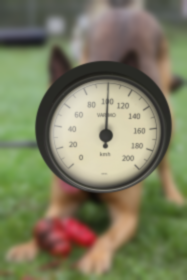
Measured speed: 100 km/h
